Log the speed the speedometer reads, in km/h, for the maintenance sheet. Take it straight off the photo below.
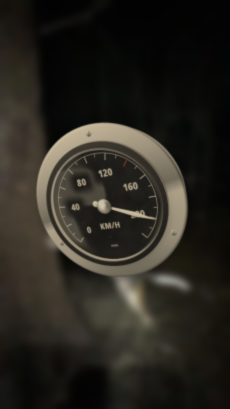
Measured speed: 200 km/h
